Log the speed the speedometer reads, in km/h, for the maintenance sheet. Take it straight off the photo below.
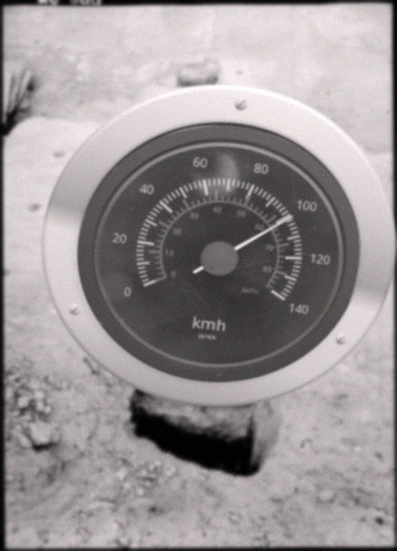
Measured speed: 100 km/h
